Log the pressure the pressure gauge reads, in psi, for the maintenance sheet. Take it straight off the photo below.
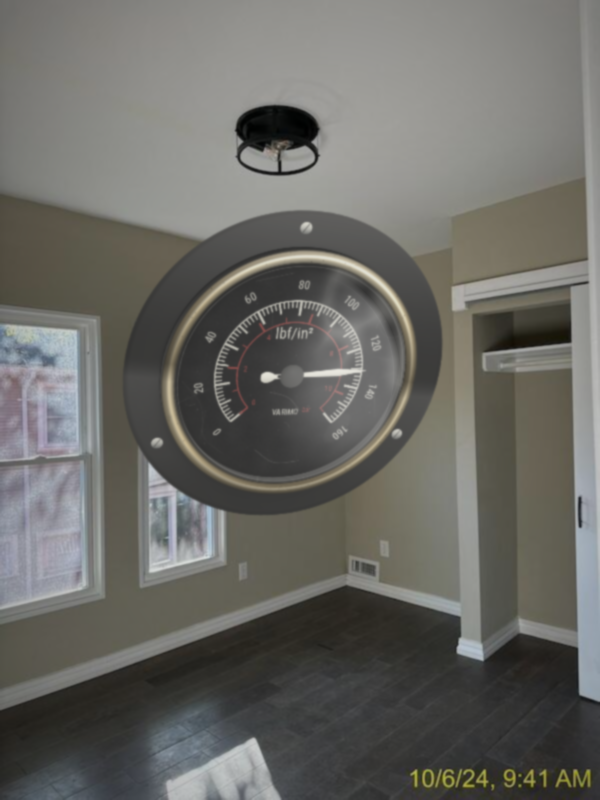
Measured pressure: 130 psi
